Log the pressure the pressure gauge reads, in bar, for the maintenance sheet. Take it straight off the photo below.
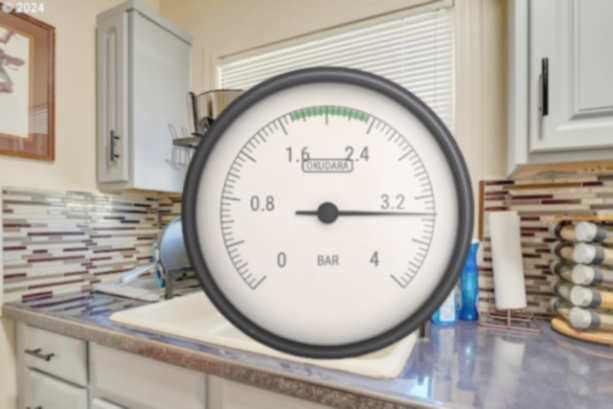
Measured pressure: 3.35 bar
